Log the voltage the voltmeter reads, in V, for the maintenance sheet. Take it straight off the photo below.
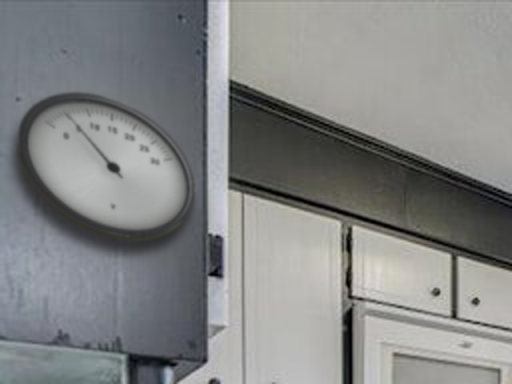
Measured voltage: 5 V
